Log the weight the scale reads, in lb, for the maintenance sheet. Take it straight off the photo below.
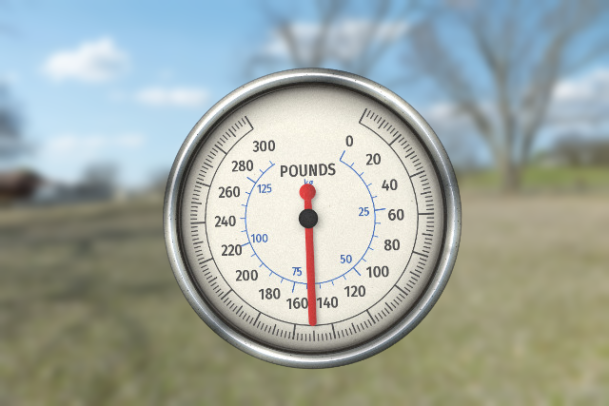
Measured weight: 150 lb
